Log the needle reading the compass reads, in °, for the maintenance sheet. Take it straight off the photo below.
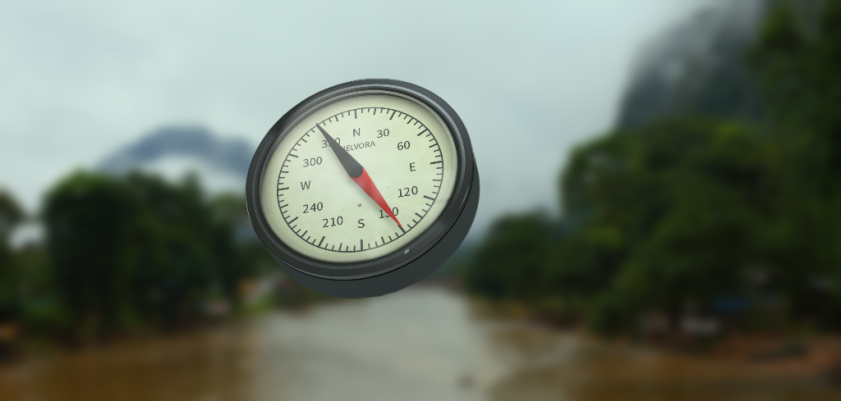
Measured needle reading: 150 °
